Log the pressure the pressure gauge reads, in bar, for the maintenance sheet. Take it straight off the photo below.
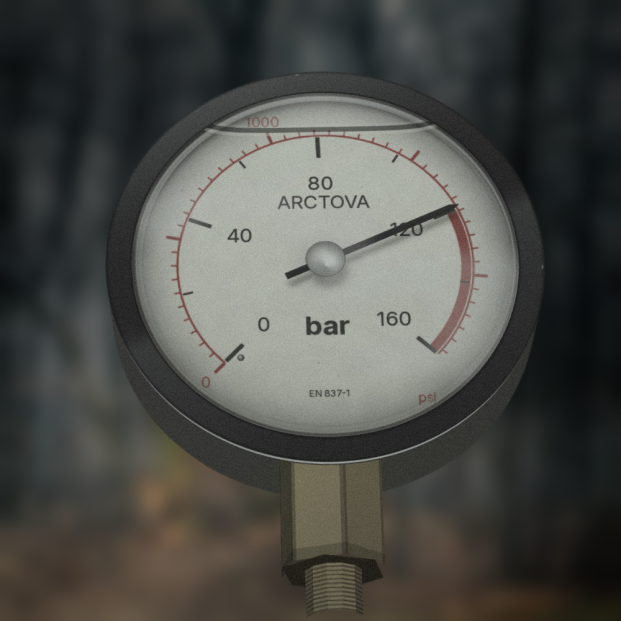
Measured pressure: 120 bar
